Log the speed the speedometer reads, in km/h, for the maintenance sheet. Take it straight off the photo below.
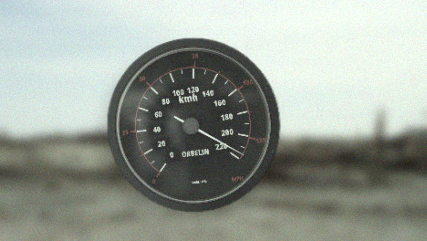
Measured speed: 215 km/h
